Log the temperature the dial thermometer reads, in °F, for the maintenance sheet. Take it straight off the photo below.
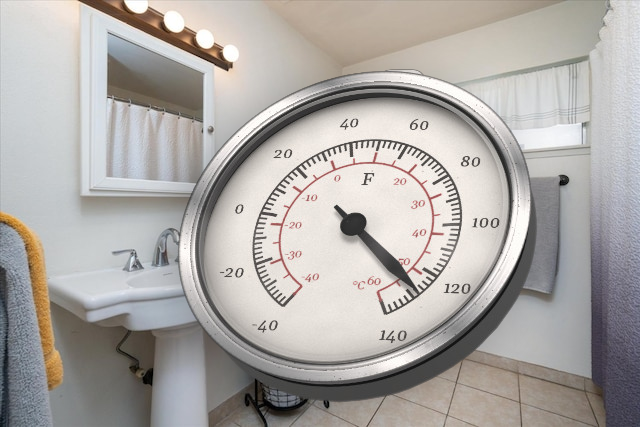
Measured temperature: 128 °F
